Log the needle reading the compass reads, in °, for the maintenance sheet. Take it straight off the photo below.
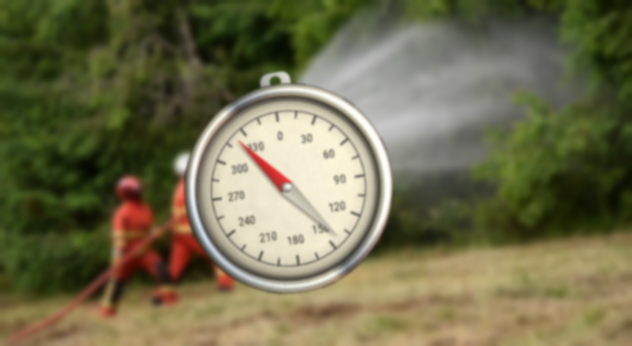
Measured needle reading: 322.5 °
